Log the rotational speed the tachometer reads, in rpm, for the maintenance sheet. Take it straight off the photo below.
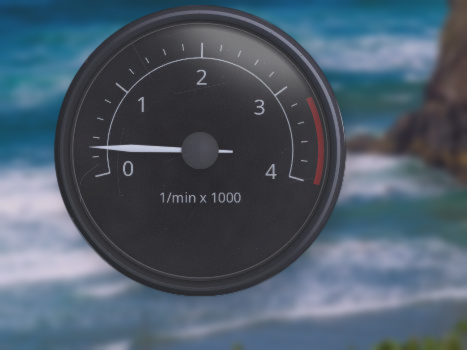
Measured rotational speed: 300 rpm
